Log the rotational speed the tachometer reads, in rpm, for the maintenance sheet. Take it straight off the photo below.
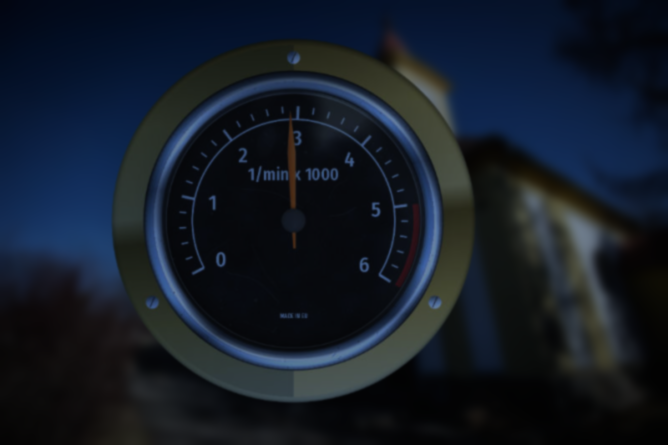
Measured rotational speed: 2900 rpm
